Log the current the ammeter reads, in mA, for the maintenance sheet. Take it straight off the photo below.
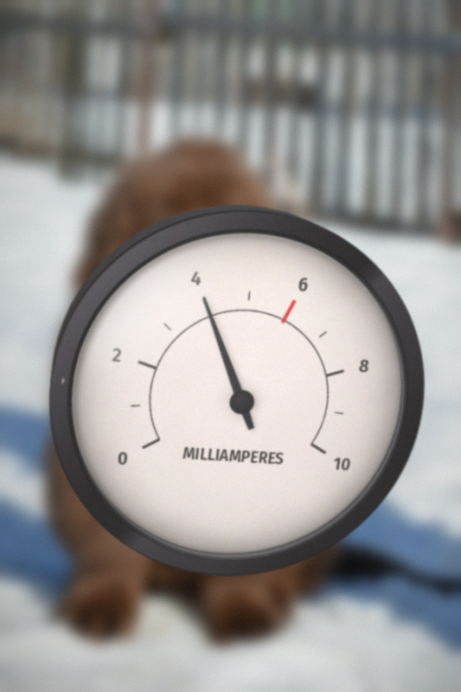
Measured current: 4 mA
